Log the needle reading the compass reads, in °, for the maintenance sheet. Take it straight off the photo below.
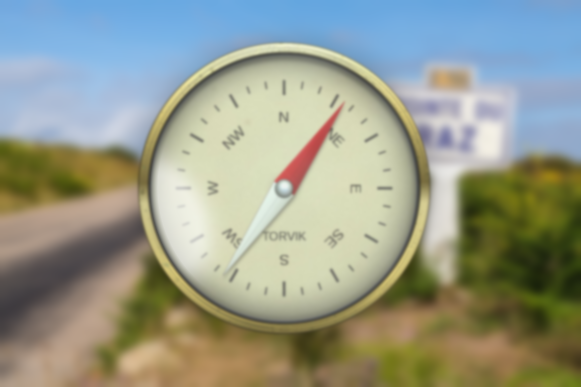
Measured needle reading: 35 °
